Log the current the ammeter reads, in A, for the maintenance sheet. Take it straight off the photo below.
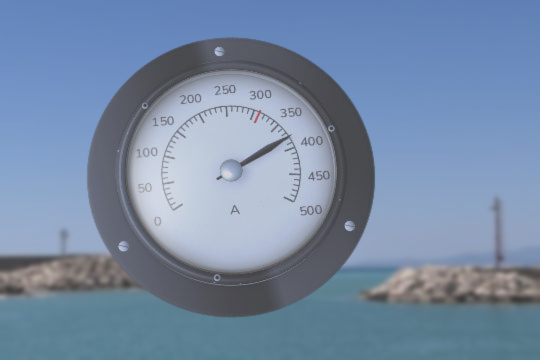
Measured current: 380 A
